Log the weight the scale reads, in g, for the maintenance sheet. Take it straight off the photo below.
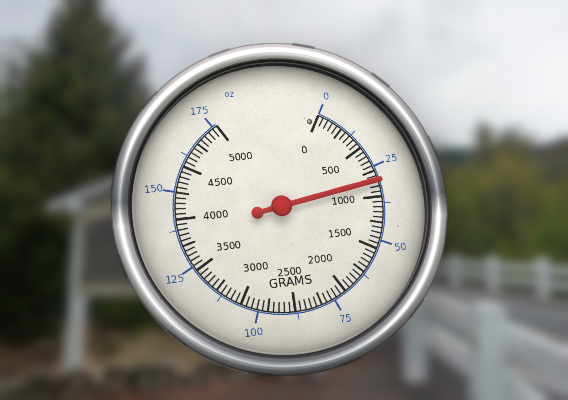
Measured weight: 850 g
